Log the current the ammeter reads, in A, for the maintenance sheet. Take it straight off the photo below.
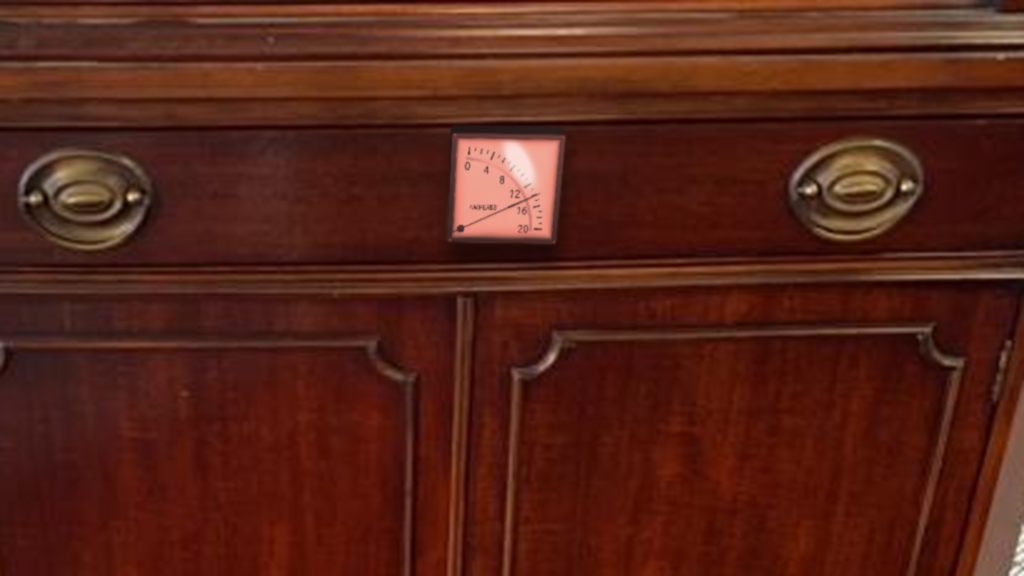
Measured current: 14 A
